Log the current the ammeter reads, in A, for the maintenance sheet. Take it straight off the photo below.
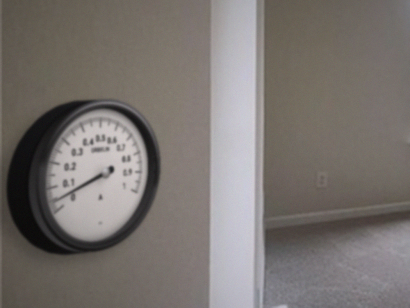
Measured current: 0.05 A
